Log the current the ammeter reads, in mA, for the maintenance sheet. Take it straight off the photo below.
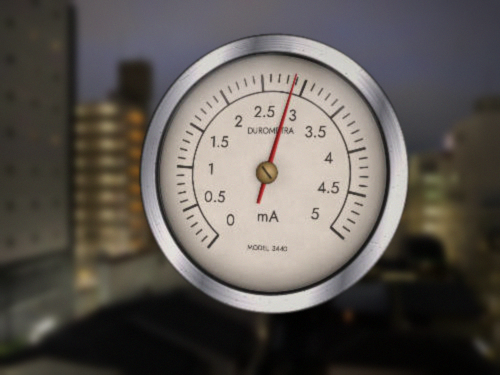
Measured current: 2.9 mA
